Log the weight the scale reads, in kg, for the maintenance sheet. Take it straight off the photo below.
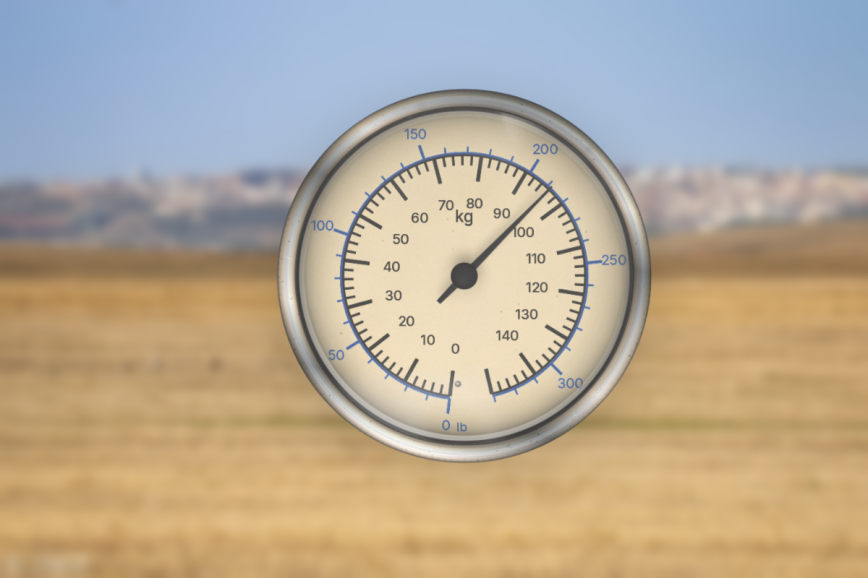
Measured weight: 96 kg
